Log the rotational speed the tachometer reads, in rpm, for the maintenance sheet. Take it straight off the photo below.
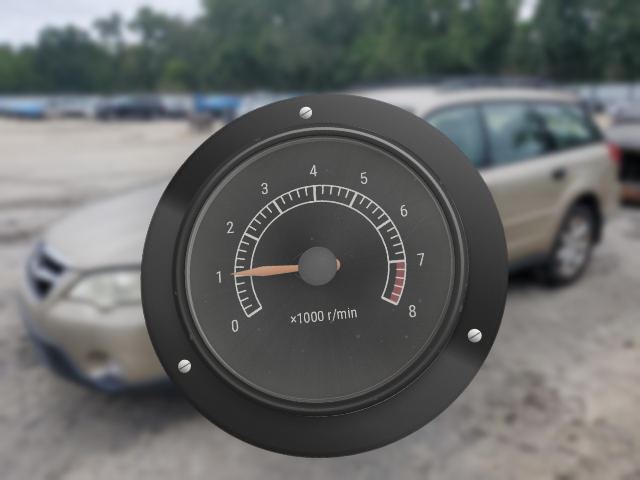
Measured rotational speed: 1000 rpm
